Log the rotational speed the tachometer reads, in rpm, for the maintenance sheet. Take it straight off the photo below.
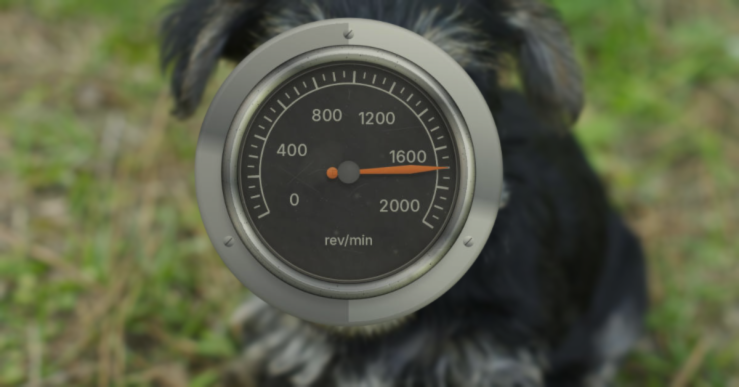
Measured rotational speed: 1700 rpm
